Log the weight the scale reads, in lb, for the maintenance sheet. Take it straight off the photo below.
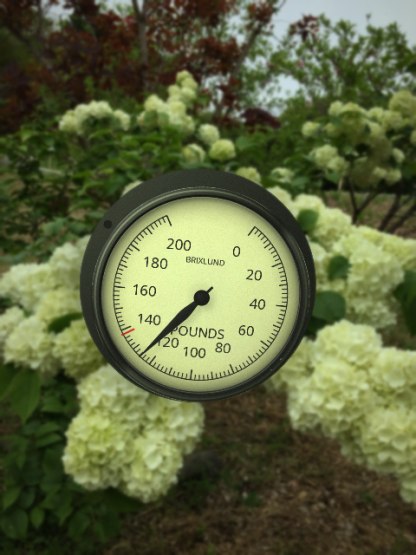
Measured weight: 126 lb
